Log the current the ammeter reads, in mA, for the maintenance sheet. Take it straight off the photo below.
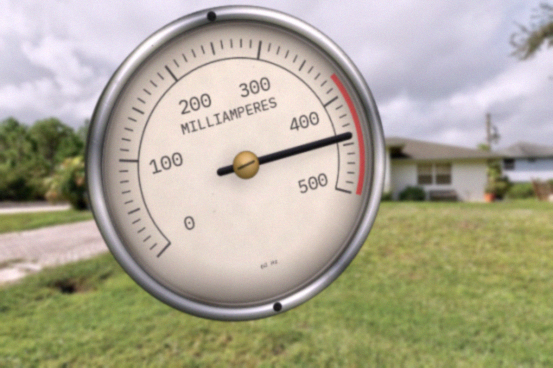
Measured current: 440 mA
